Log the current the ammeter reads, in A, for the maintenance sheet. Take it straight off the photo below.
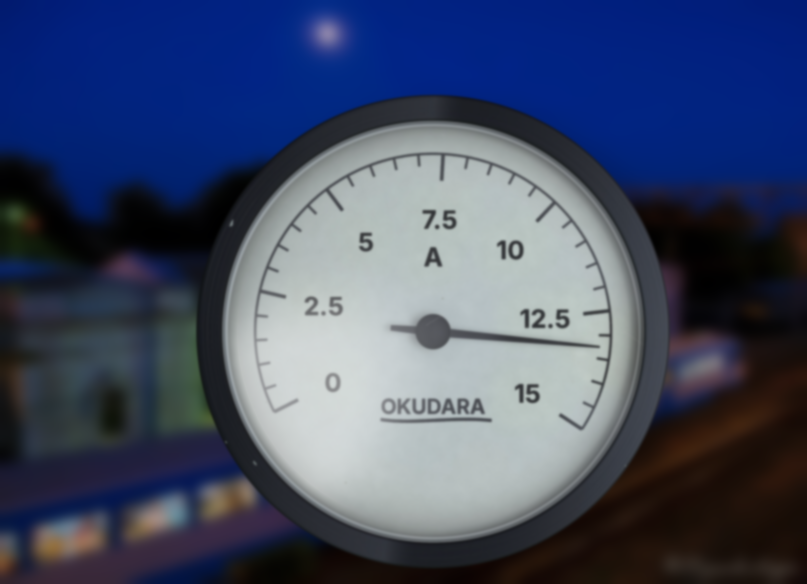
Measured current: 13.25 A
